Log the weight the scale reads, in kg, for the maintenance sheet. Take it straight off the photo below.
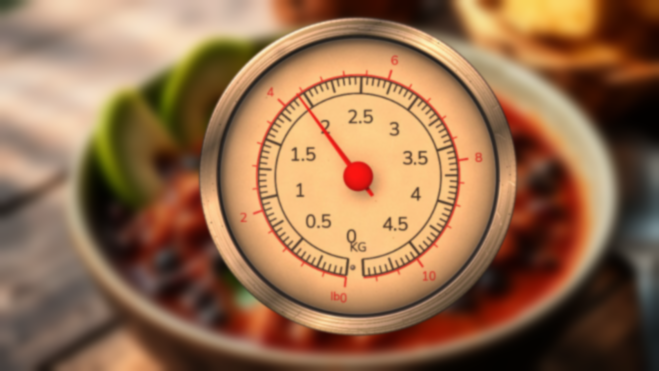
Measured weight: 1.95 kg
